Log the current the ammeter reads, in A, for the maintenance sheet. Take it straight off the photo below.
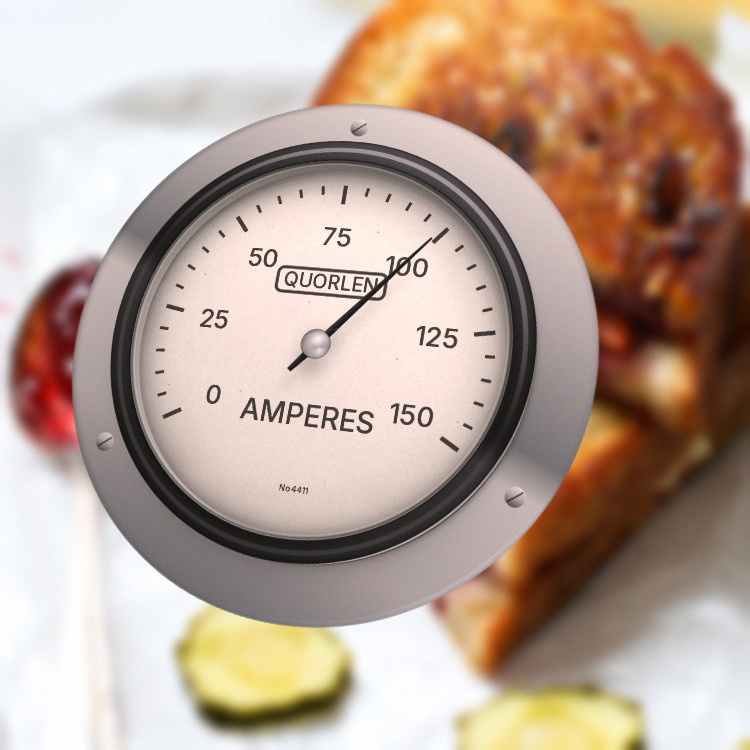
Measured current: 100 A
